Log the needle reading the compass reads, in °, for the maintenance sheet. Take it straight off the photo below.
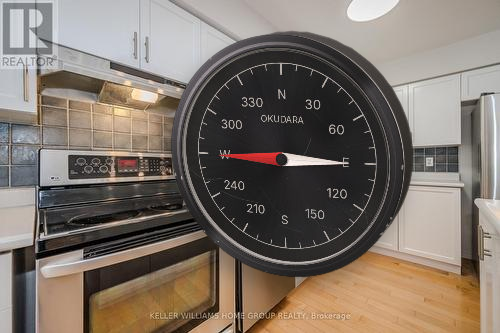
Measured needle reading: 270 °
